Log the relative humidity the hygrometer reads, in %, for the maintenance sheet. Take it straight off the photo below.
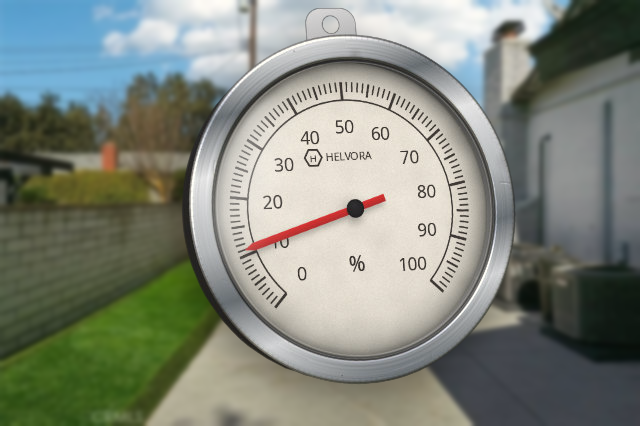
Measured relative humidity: 11 %
